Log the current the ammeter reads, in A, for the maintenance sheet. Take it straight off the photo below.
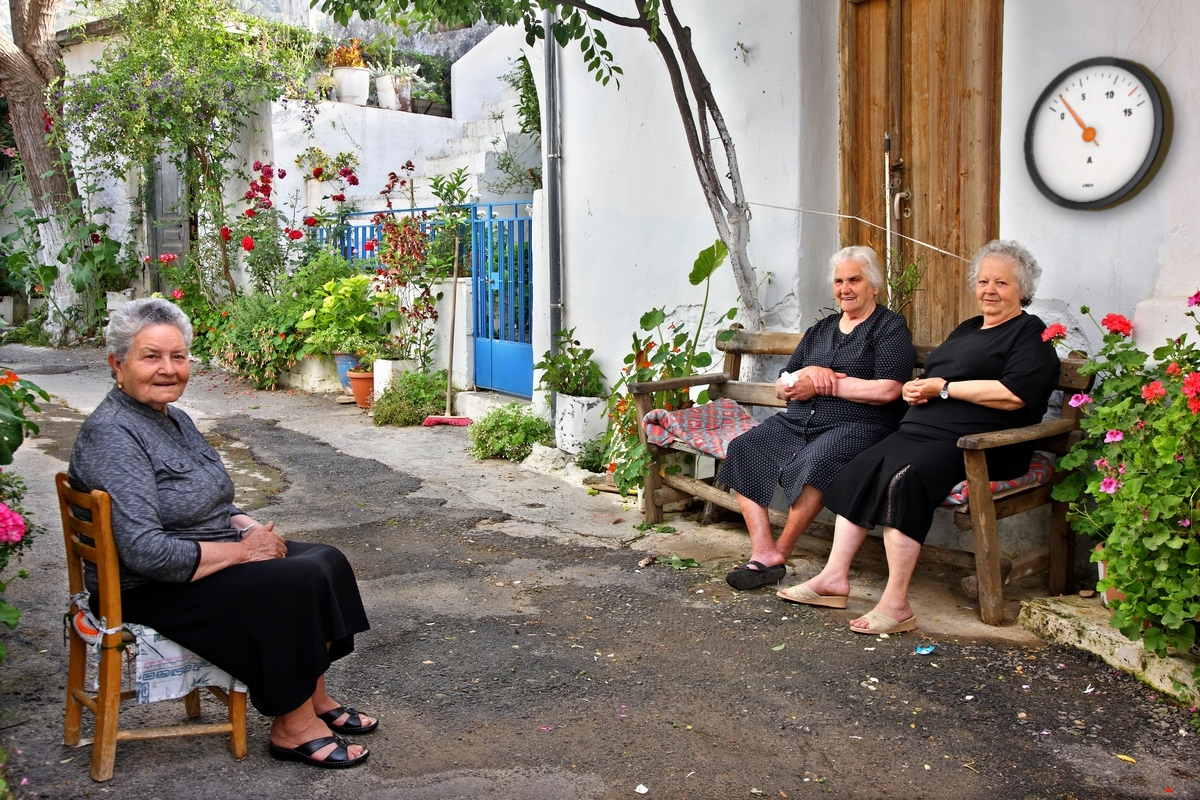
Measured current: 2 A
